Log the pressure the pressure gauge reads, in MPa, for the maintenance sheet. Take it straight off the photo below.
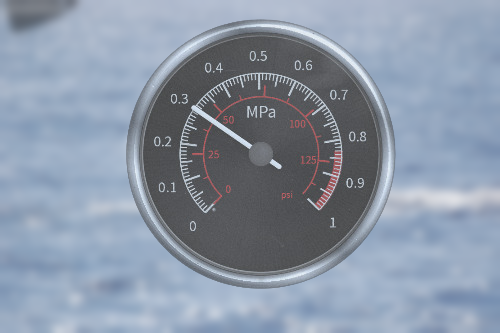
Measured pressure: 0.3 MPa
